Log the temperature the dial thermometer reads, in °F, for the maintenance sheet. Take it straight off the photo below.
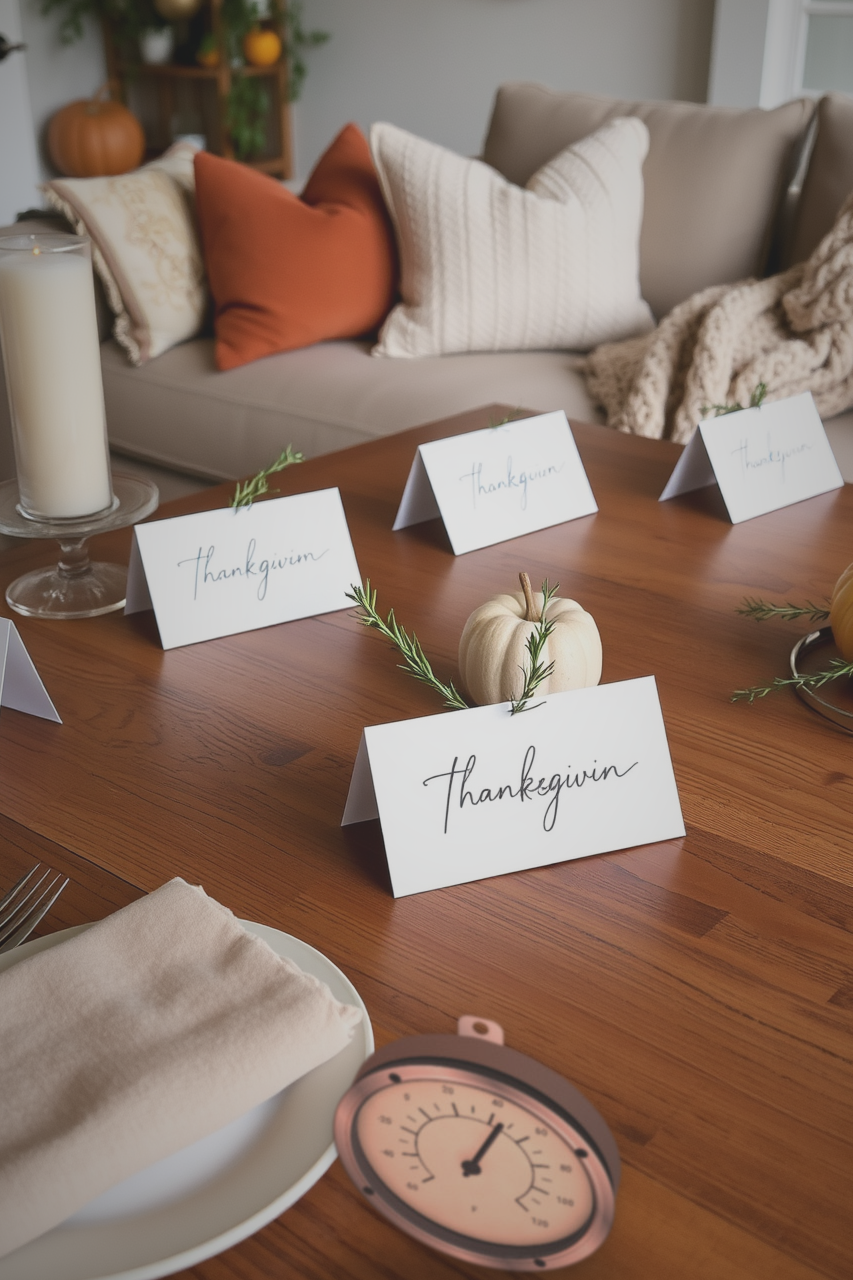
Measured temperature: 45 °F
